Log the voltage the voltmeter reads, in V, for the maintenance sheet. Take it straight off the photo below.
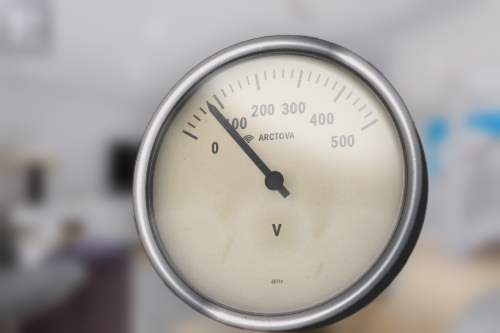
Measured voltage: 80 V
